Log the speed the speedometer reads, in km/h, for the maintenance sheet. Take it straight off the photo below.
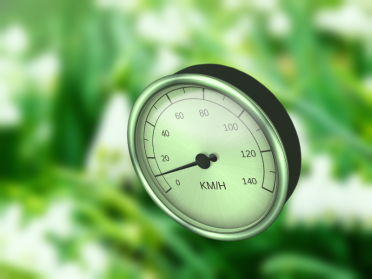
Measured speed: 10 km/h
